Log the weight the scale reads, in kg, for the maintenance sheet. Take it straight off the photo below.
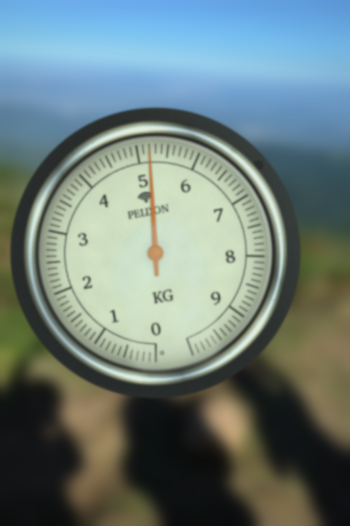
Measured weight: 5.2 kg
